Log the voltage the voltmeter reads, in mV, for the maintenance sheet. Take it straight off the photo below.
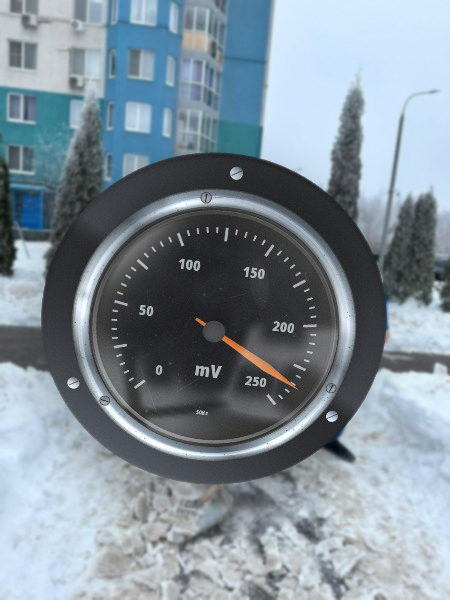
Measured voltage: 235 mV
